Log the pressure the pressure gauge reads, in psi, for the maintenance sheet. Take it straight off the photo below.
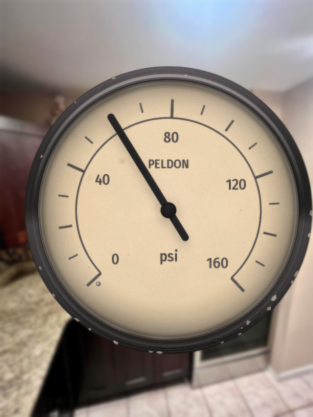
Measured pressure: 60 psi
